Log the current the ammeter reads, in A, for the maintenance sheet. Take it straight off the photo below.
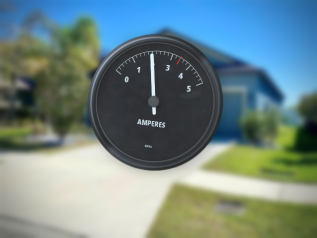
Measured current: 2 A
